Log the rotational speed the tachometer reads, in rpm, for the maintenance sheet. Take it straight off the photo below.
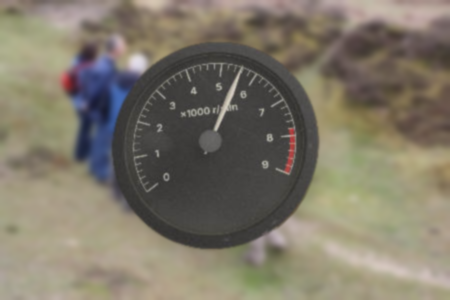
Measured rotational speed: 5600 rpm
